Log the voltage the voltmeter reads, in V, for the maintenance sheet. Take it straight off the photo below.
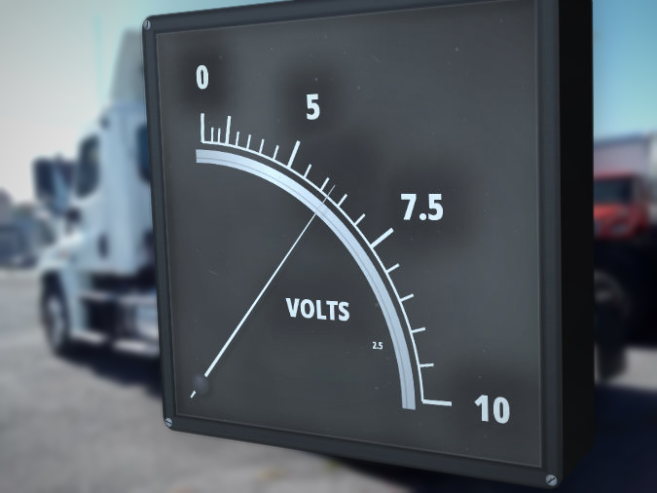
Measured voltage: 6.25 V
